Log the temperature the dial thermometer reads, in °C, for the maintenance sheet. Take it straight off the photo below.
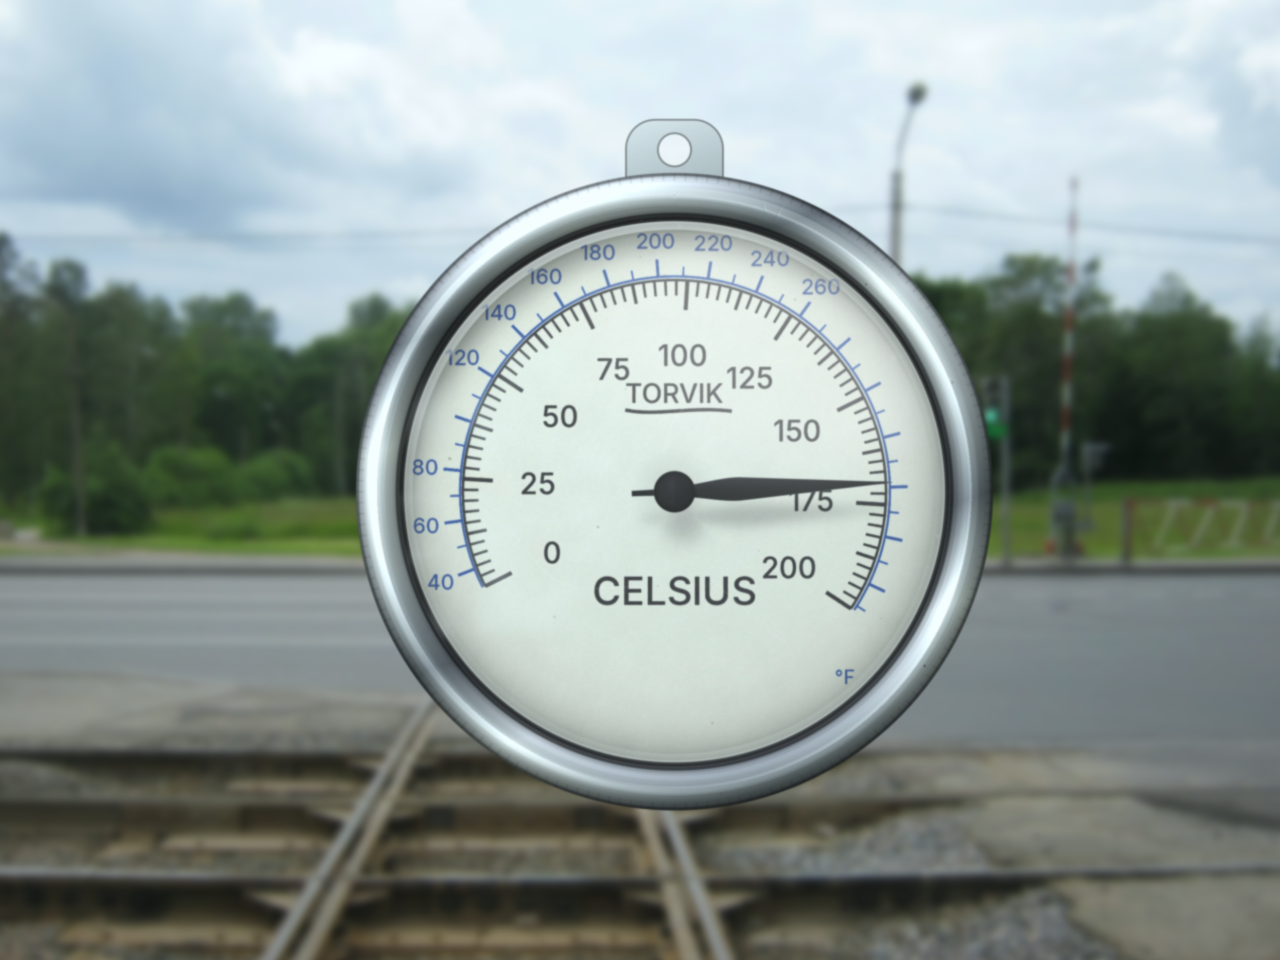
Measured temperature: 170 °C
